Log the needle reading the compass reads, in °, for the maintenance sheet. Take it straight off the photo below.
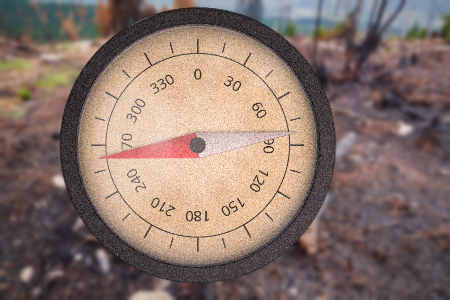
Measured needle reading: 262.5 °
